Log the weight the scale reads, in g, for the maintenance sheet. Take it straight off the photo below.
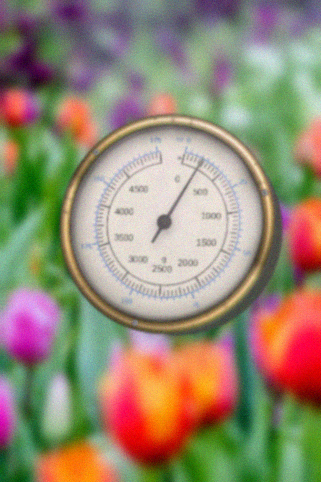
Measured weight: 250 g
